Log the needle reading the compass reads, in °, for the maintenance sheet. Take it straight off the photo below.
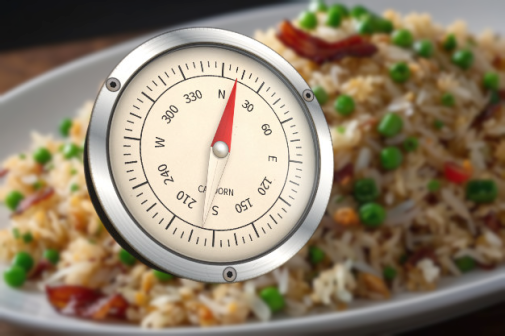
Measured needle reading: 10 °
